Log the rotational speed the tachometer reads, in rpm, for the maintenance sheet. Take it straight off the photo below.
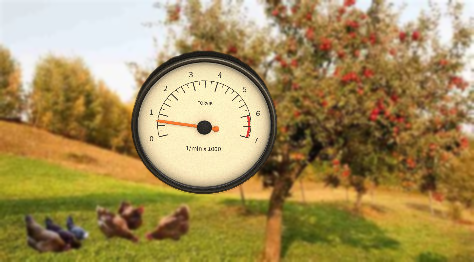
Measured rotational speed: 750 rpm
